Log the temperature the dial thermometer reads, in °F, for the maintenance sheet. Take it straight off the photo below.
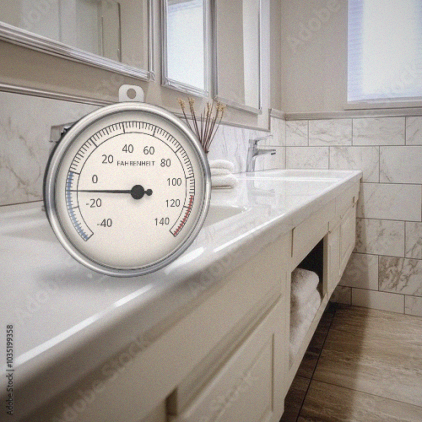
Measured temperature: -10 °F
